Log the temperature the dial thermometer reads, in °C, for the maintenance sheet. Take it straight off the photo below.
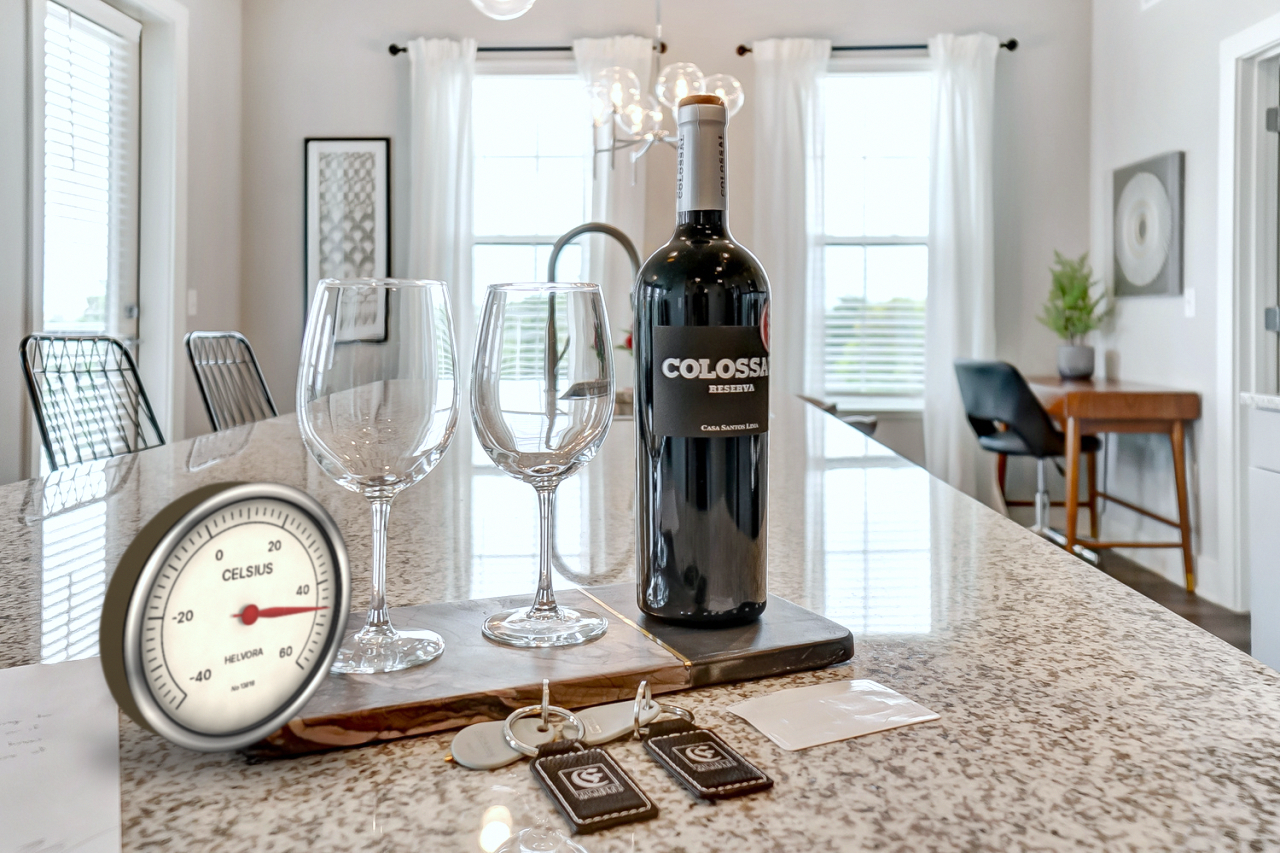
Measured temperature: 46 °C
